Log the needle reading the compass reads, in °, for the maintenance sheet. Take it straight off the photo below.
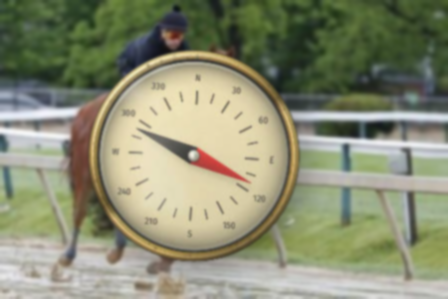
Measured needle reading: 112.5 °
